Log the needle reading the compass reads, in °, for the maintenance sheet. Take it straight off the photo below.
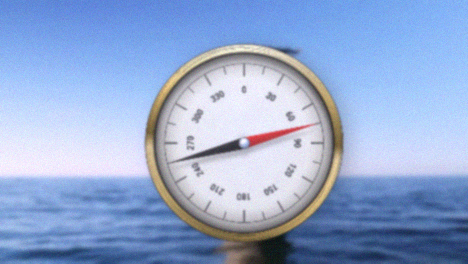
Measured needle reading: 75 °
